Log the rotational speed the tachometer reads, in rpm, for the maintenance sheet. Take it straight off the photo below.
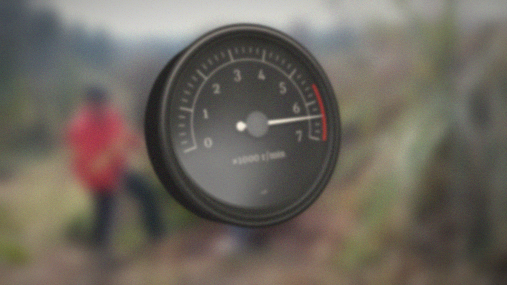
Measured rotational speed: 6400 rpm
